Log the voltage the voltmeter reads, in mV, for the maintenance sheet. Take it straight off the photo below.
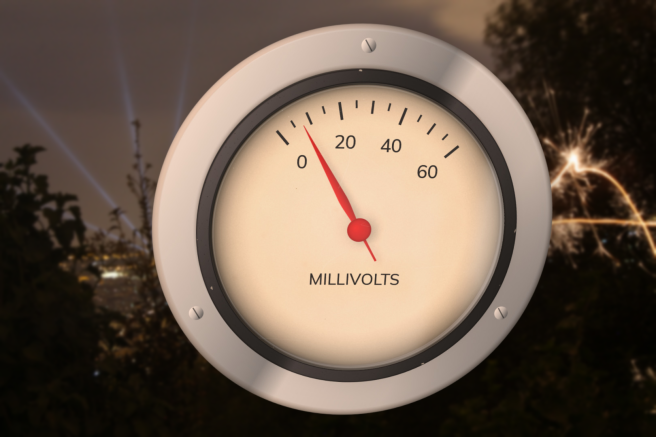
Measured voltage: 7.5 mV
